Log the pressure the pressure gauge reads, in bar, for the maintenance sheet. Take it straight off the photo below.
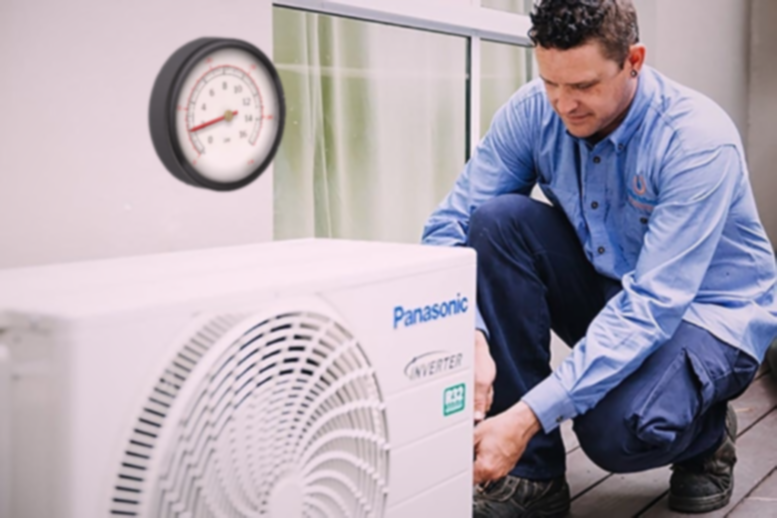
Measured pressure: 2 bar
